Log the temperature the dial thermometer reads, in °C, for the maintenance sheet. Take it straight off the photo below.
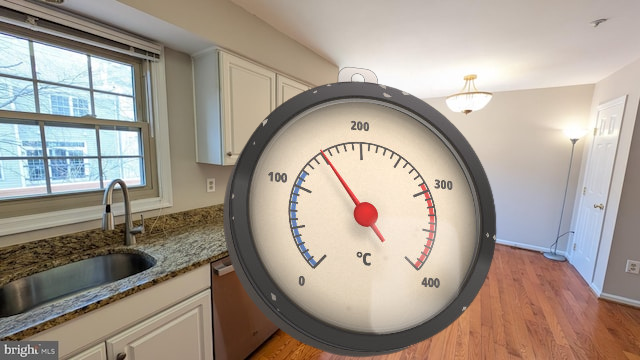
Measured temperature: 150 °C
